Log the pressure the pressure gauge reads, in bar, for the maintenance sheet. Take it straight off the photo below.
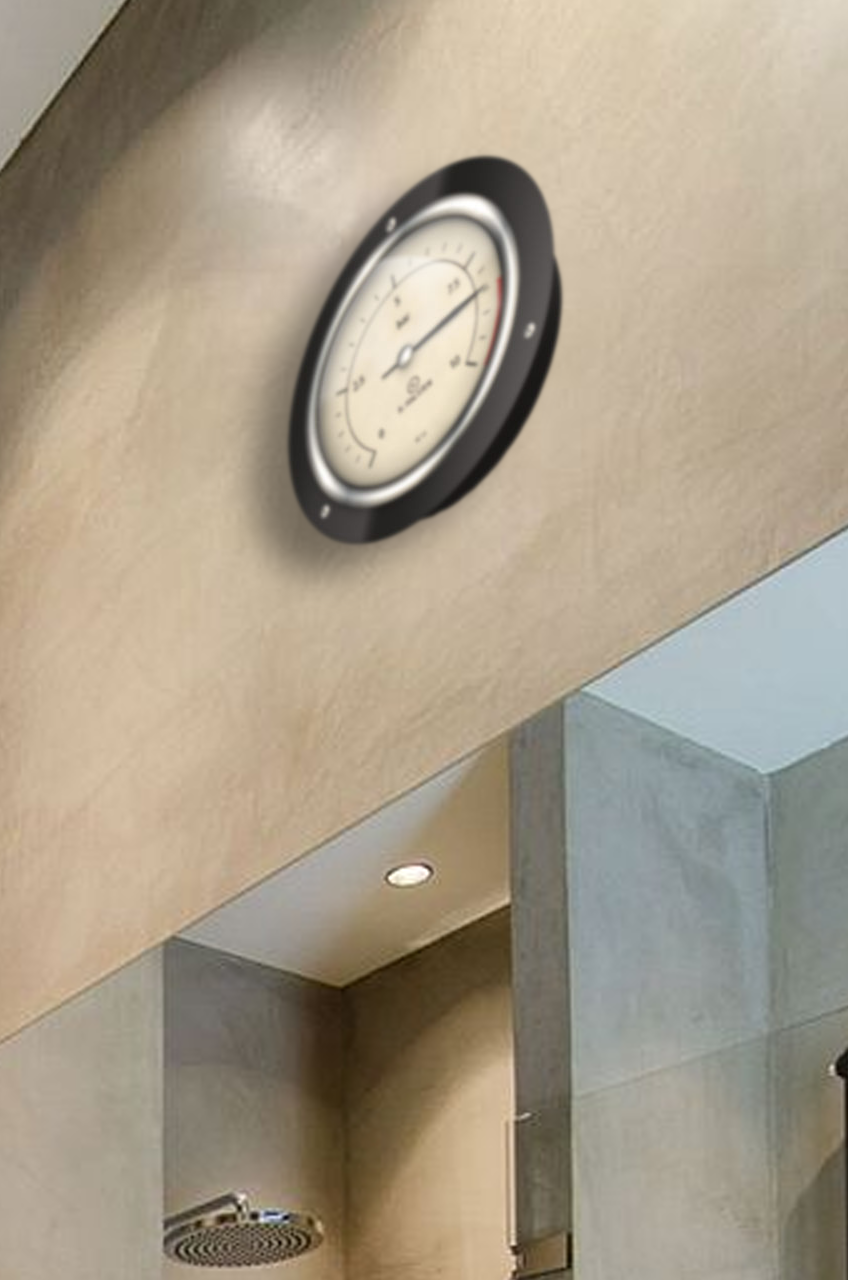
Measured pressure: 8.5 bar
